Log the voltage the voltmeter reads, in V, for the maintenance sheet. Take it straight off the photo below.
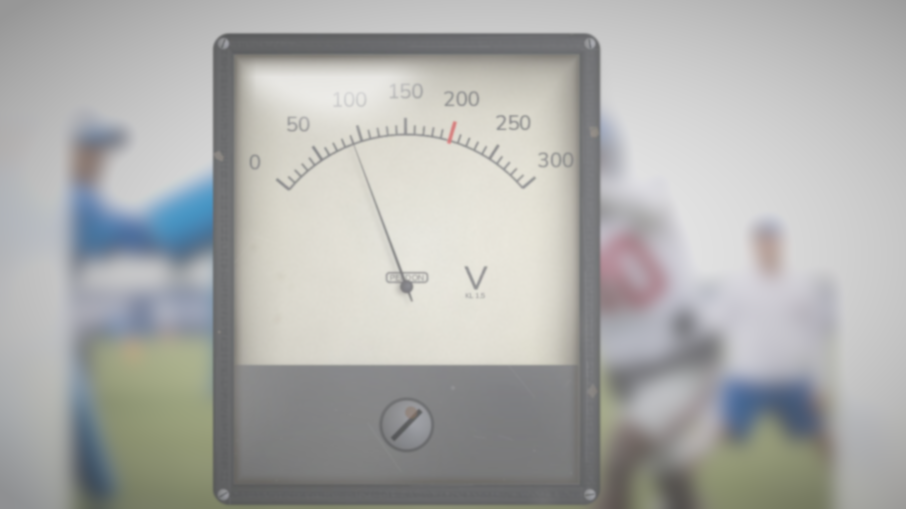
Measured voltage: 90 V
